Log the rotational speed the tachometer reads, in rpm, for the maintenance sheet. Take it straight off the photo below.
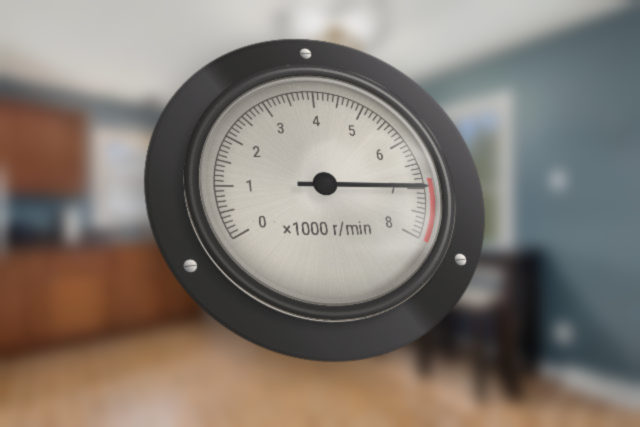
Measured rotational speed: 7000 rpm
